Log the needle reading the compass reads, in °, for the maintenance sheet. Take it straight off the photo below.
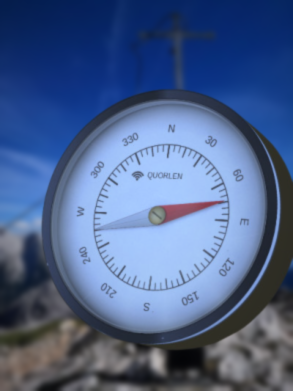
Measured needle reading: 75 °
